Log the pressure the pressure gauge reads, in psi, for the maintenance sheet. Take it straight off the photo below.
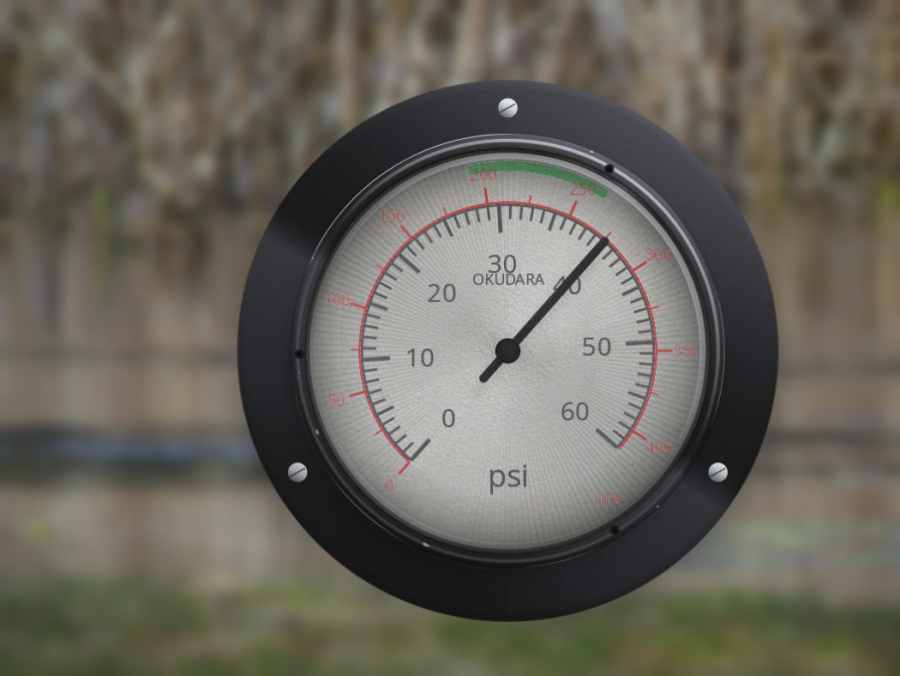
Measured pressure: 40 psi
